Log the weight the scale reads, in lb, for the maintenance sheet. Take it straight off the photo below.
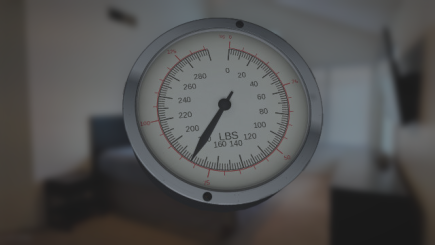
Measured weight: 180 lb
